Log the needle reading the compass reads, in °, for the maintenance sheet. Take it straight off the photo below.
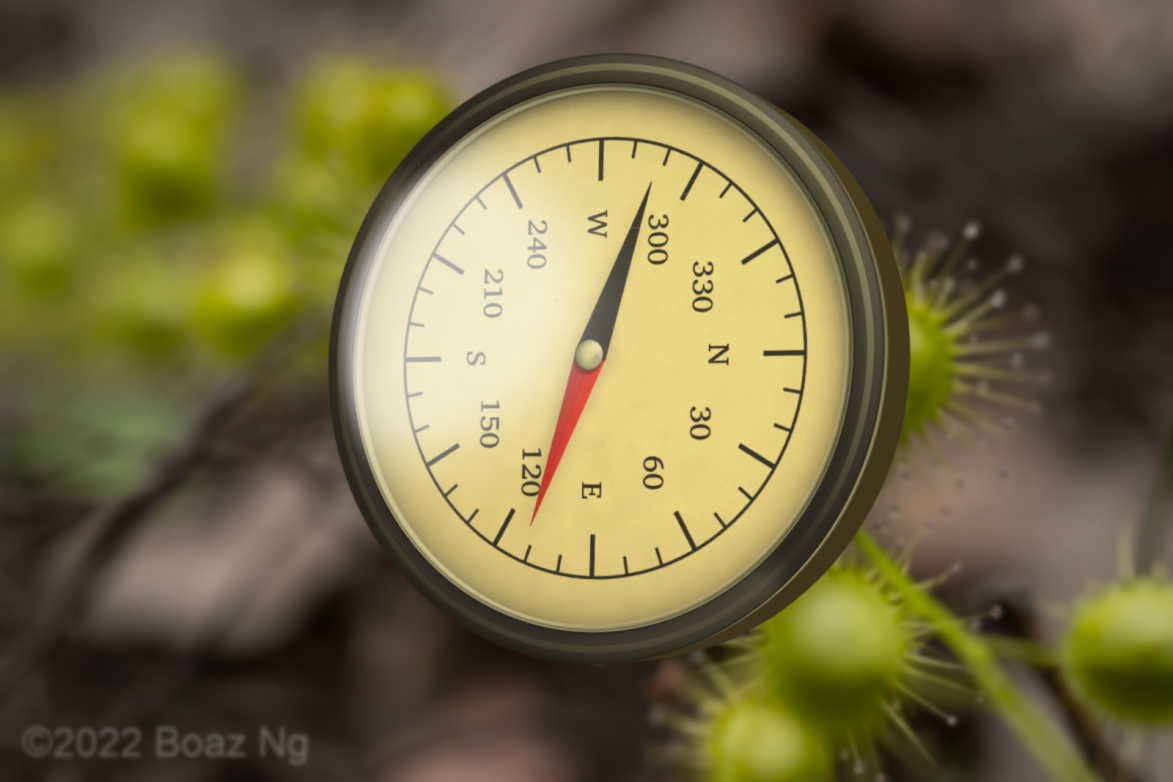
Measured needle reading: 110 °
